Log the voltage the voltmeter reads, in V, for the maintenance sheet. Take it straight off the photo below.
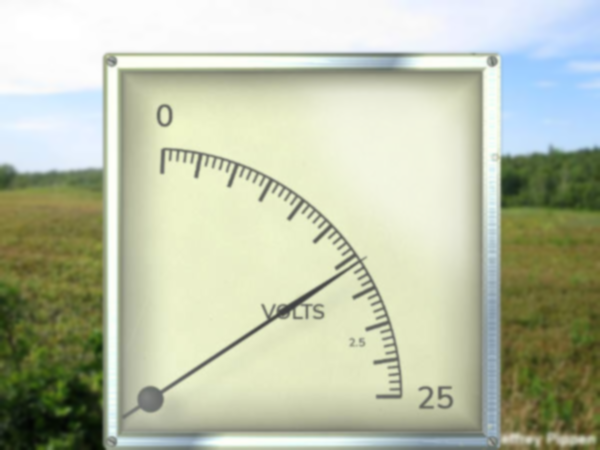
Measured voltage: 15.5 V
